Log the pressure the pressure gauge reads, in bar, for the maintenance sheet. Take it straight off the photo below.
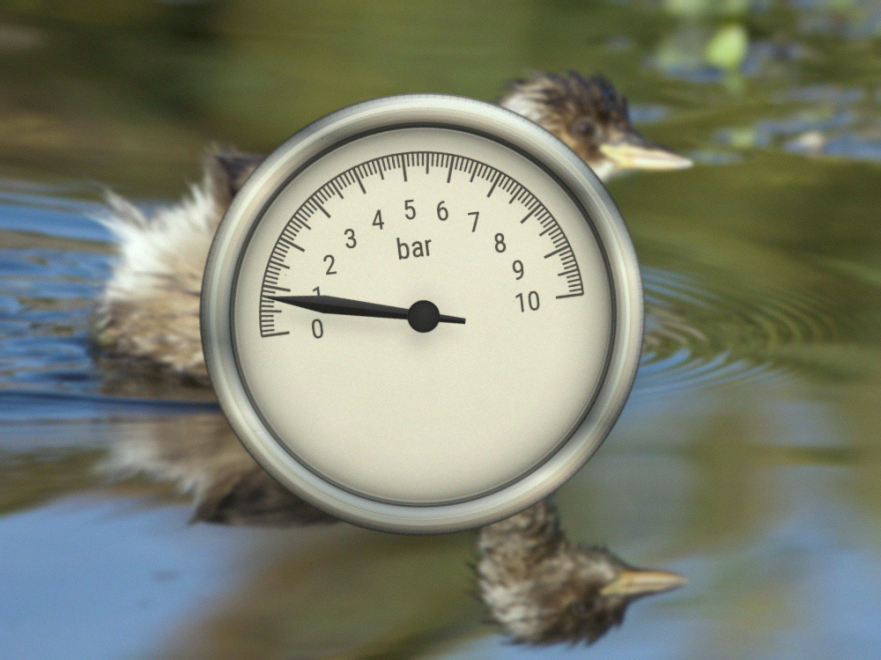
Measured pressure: 0.8 bar
